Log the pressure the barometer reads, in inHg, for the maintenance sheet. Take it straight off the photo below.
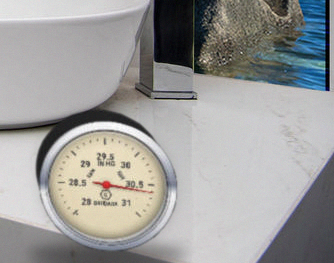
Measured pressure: 30.6 inHg
